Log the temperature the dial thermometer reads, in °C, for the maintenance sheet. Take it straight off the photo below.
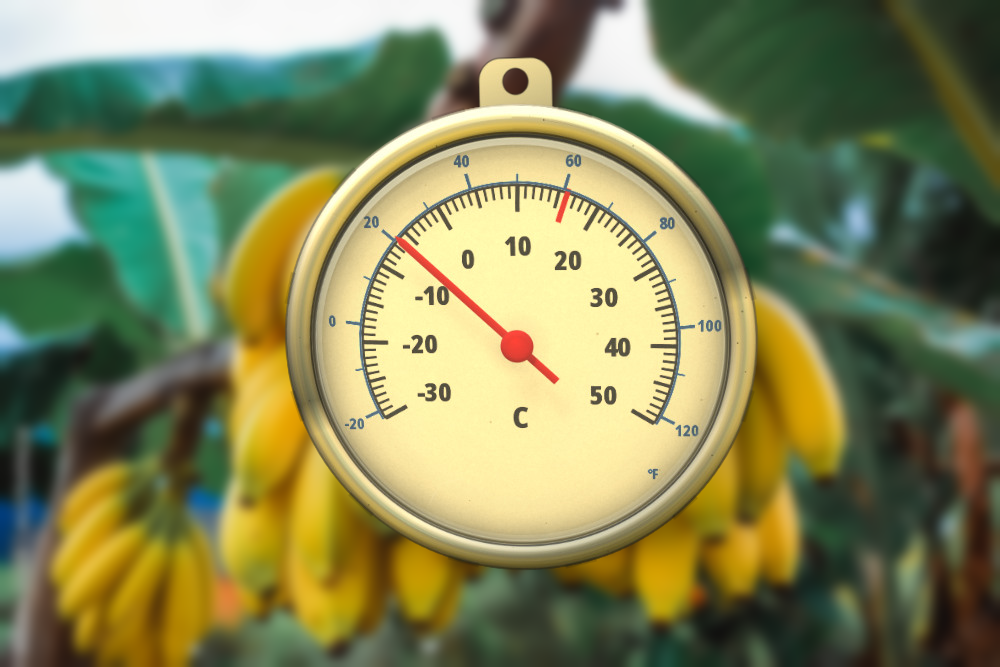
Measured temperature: -6 °C
